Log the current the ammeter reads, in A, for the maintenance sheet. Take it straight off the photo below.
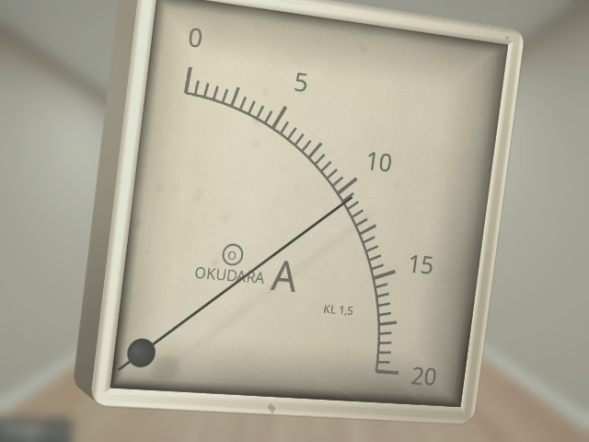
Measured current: 10.5 A
